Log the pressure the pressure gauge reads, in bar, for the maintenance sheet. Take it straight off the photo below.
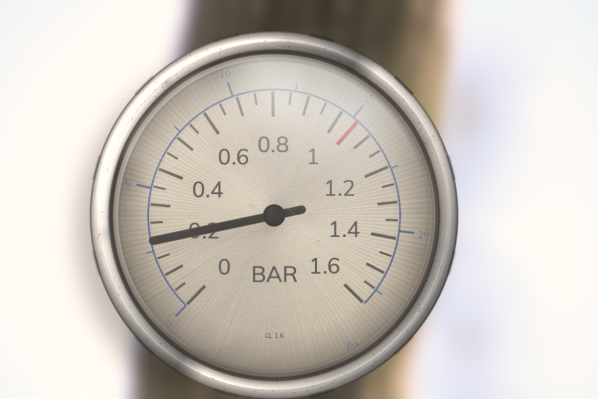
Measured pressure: 0.2 bar
